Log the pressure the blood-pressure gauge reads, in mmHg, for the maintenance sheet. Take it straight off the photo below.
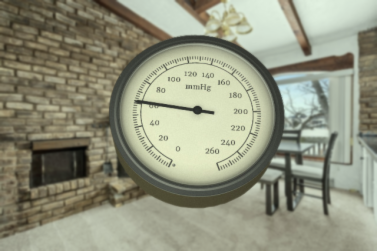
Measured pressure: 60 mmHg
